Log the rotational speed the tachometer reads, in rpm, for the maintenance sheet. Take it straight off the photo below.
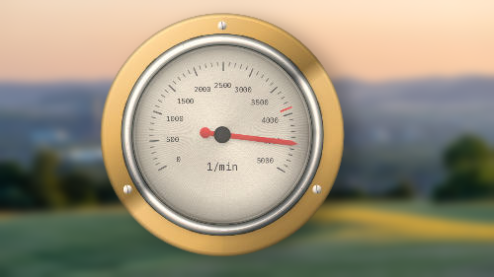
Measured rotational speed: 4500 rpm
